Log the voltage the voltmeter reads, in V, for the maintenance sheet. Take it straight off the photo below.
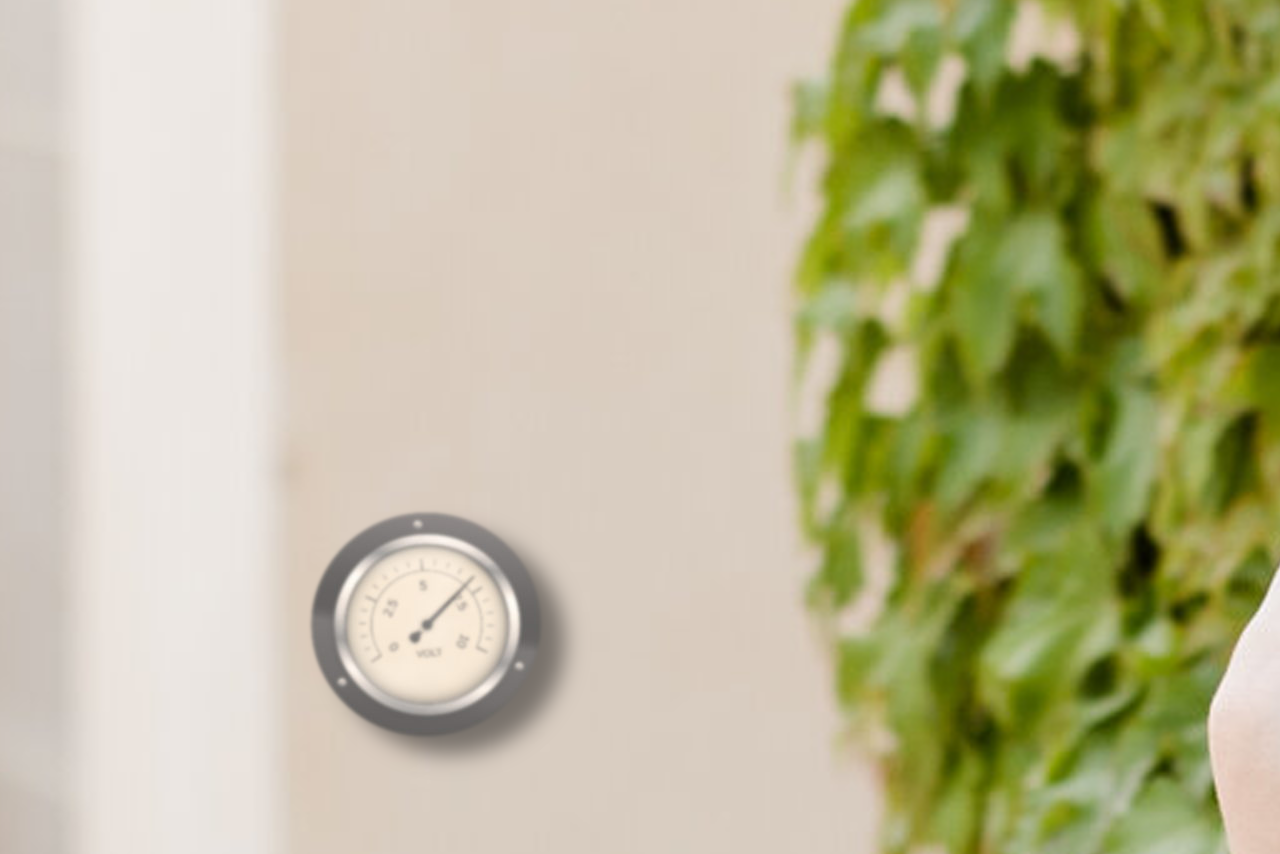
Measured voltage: 7 V
